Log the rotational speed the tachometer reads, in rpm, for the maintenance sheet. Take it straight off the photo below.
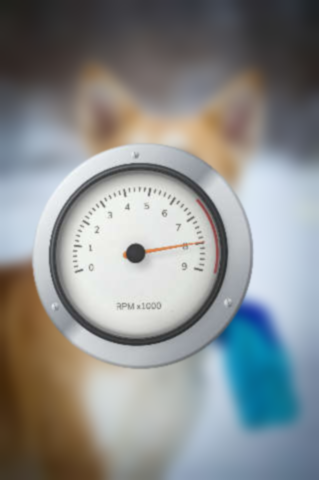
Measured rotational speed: 8000 rpm
